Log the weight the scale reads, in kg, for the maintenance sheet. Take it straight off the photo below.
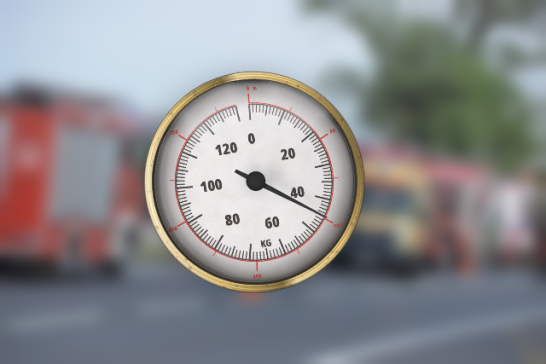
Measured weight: 45 kg
